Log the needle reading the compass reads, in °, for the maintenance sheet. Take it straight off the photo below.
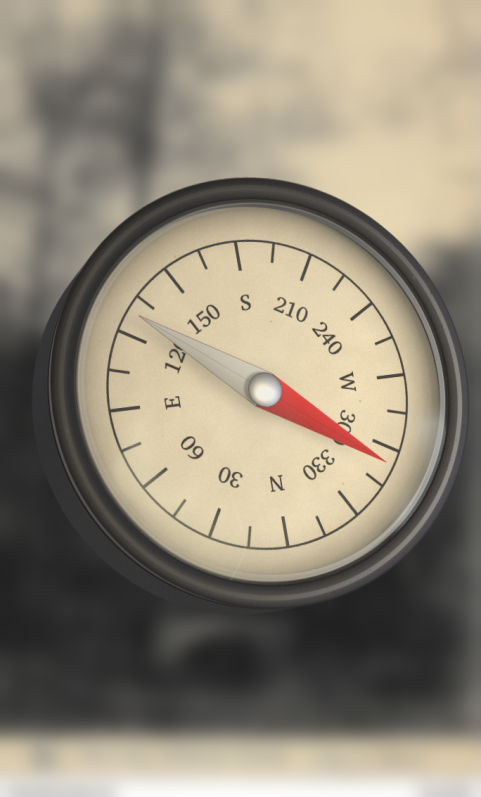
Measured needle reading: 307.5 °
